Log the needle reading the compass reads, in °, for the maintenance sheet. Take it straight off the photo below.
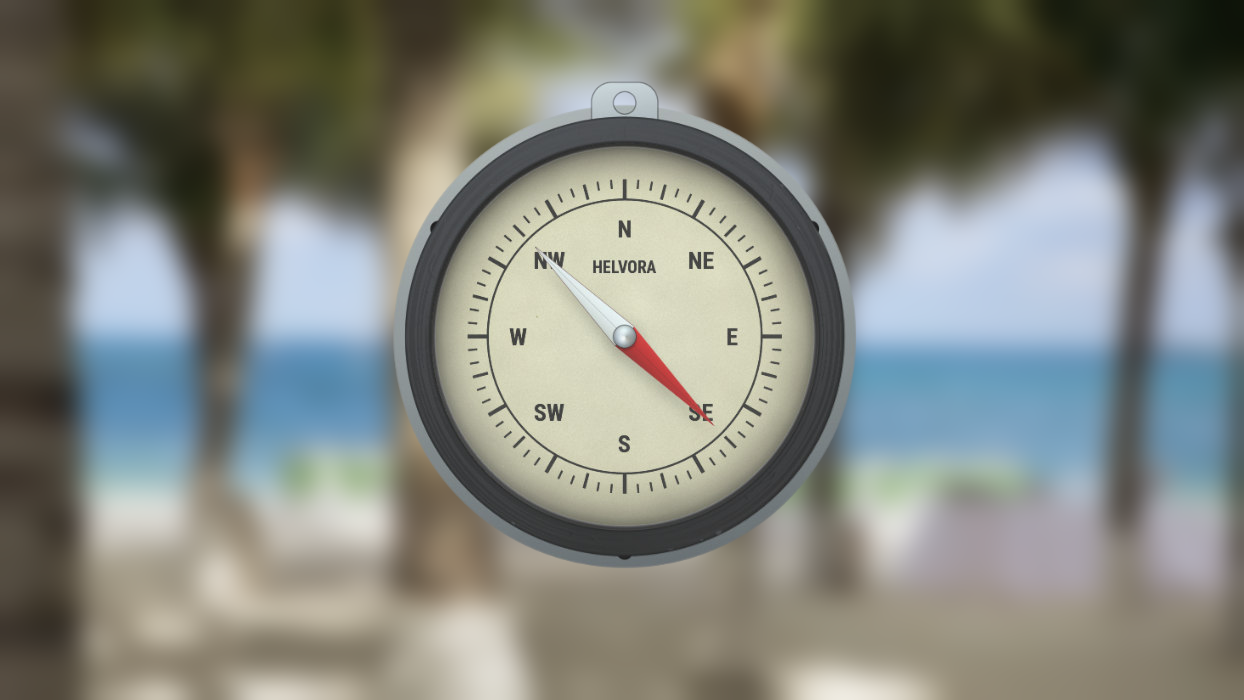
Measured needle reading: 135 °
